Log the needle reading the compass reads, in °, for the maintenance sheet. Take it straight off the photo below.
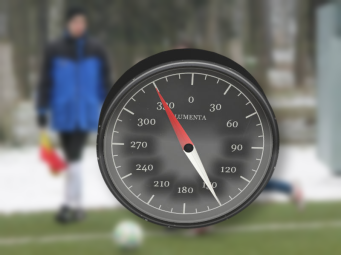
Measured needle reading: 330 °
